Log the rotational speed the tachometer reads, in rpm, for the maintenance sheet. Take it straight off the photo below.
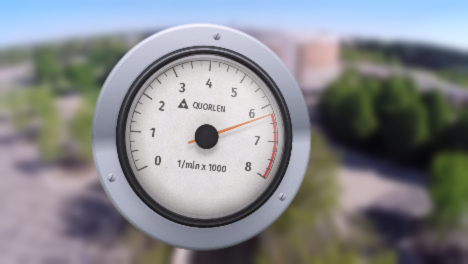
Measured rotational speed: 6250 rpm
